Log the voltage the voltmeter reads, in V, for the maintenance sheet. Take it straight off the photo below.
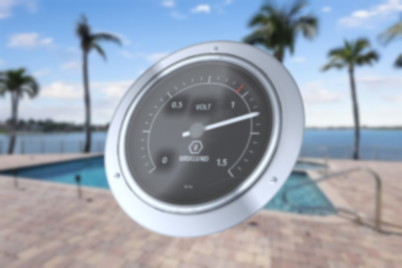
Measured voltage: 1.15 V
